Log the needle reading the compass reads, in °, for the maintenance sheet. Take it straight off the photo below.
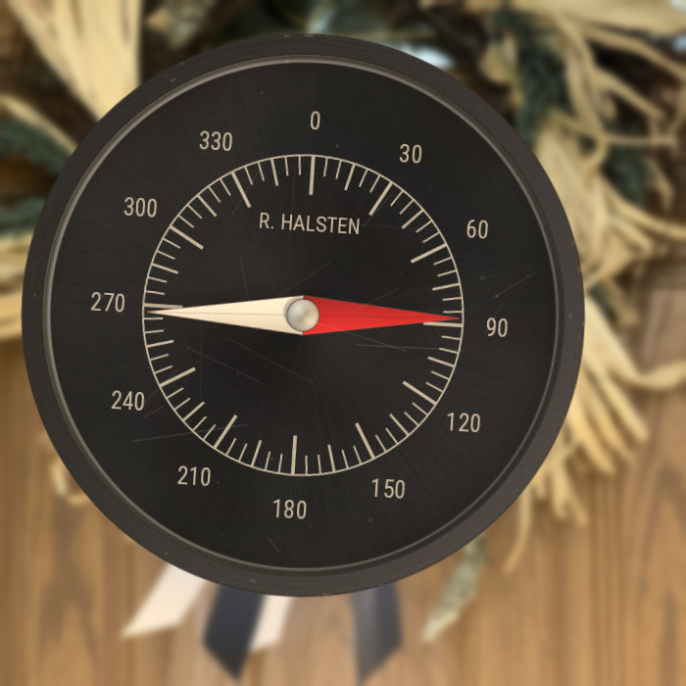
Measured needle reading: 87.5 °
